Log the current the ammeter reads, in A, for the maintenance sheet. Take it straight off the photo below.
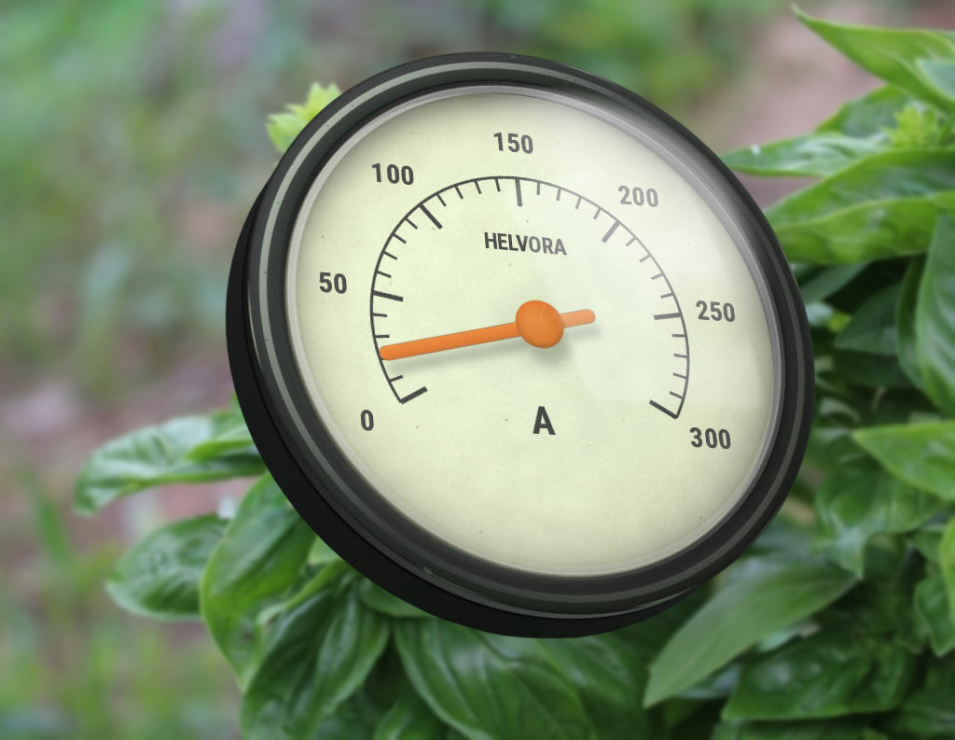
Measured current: 20 A
